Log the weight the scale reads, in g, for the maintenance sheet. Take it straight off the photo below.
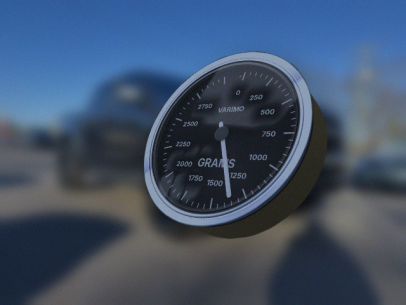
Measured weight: 1350 g
